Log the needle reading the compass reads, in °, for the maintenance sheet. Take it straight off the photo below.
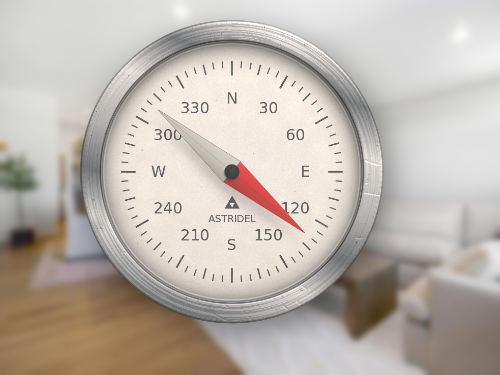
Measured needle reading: 130 °
